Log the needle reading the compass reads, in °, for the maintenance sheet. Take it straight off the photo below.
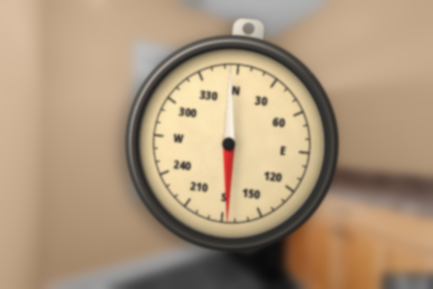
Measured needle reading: 175 °
